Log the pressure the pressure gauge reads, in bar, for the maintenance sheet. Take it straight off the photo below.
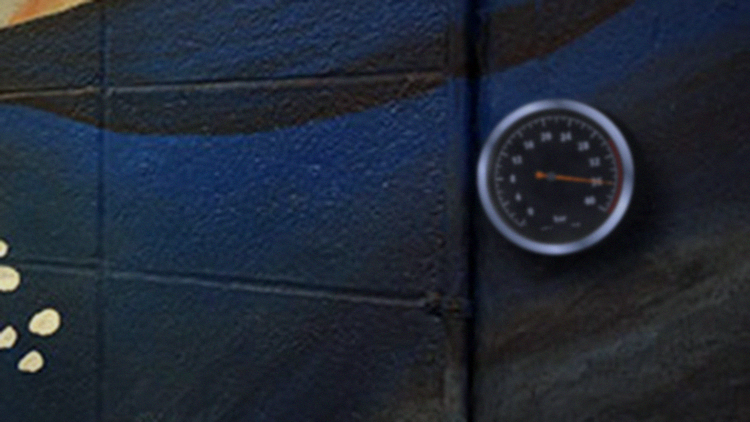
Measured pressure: 36 bar
